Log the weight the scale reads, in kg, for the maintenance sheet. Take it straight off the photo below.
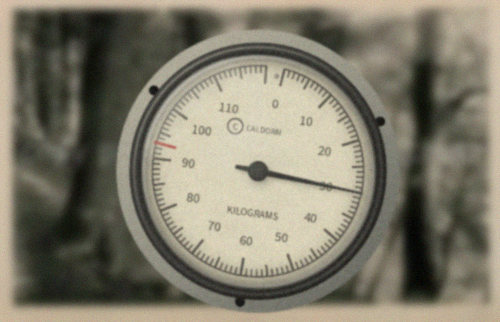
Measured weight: 30 kg
